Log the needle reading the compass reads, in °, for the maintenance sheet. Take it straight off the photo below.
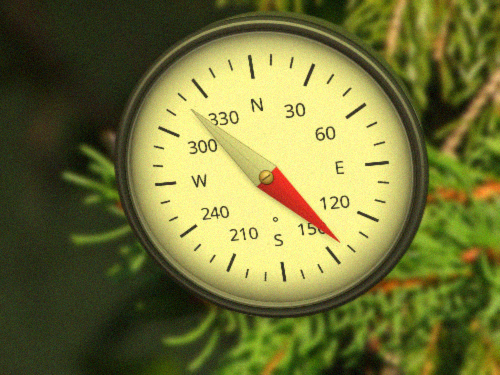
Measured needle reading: 140 °
